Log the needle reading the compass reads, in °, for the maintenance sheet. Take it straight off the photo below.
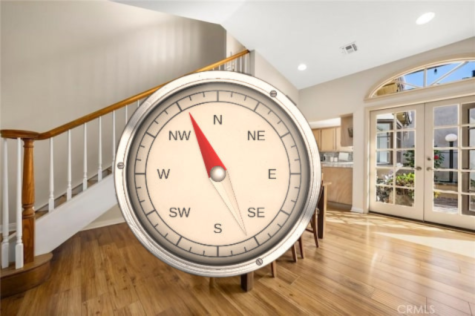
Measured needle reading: 335 °
